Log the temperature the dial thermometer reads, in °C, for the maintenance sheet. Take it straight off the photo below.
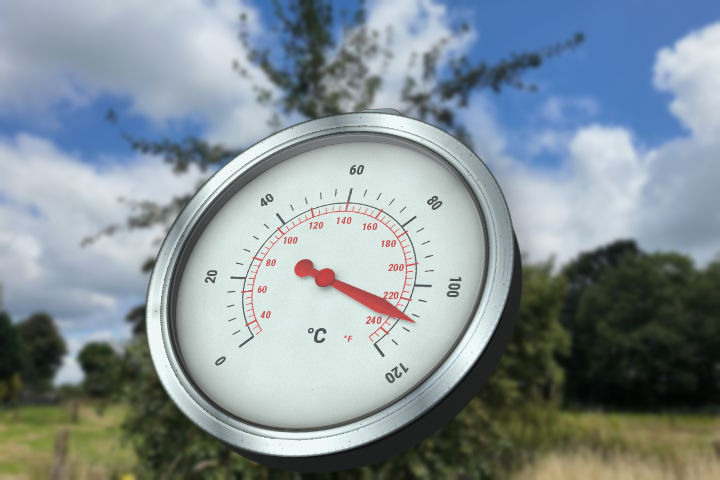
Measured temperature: 110 °C
